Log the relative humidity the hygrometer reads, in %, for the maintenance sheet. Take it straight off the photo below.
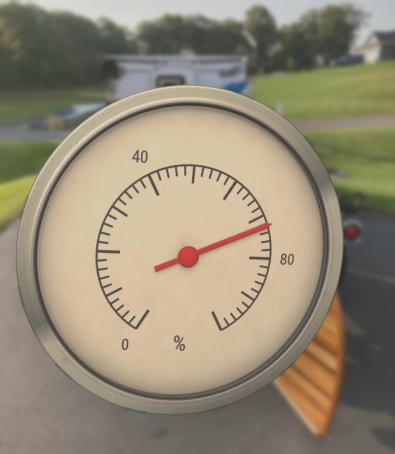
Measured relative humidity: 72 %
